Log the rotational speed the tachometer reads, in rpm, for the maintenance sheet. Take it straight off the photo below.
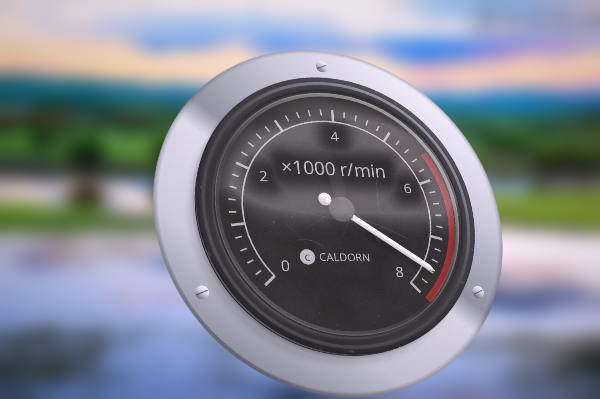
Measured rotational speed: 7600 rpm
